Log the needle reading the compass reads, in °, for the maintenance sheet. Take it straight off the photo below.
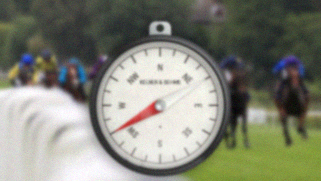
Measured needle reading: 240 °
